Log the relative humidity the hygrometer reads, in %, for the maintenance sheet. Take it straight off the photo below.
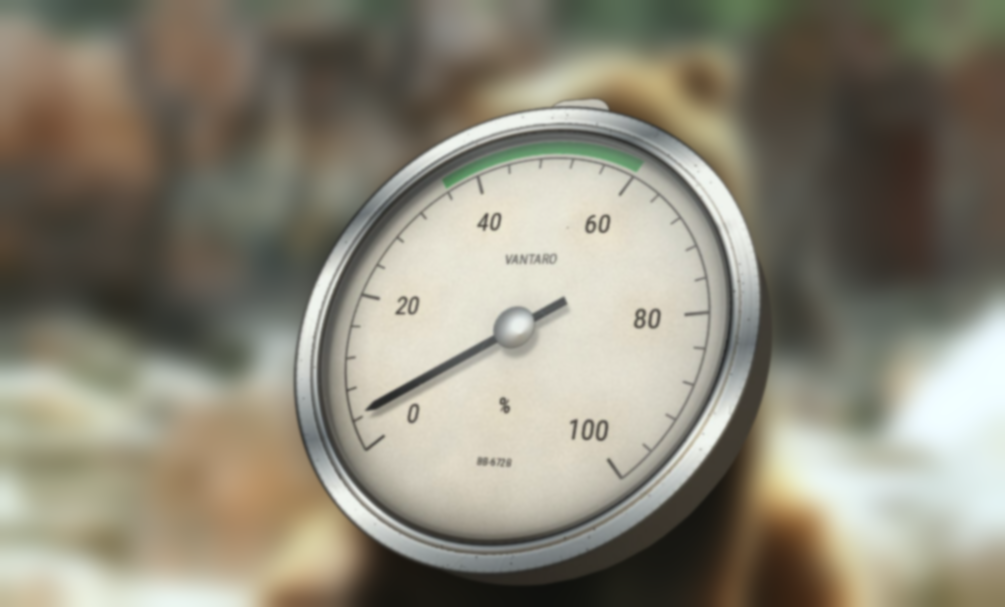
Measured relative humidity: 4 %
